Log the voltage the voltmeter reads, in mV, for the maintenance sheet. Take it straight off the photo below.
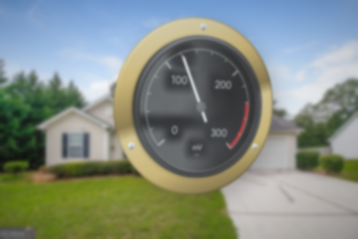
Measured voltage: 120 mV
